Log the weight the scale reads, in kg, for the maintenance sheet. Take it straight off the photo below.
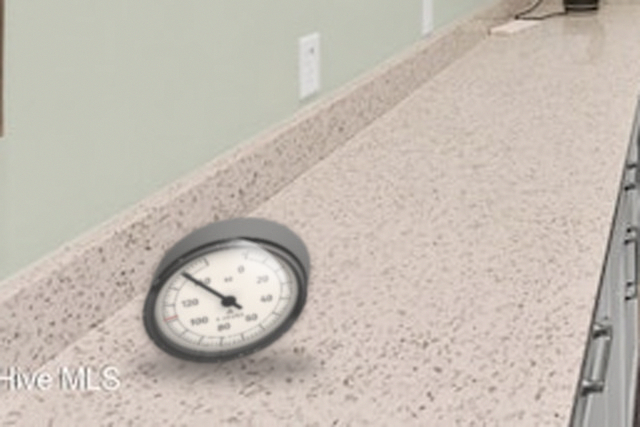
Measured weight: 140 kg
